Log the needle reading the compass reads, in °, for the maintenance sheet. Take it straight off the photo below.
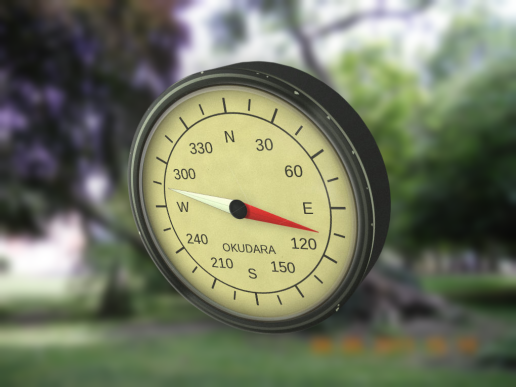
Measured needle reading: 105 °
